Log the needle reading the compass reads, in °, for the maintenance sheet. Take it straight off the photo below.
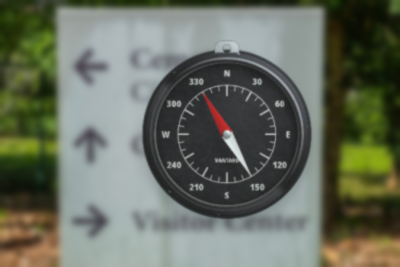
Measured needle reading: 330 °
